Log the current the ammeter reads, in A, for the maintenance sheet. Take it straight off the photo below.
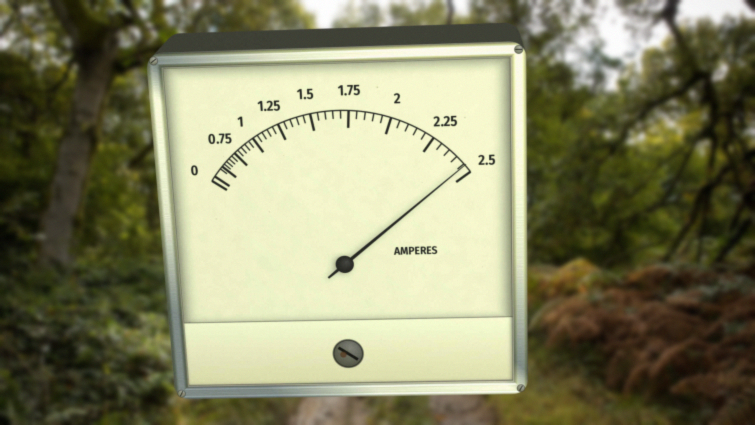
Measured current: 2.45 A
